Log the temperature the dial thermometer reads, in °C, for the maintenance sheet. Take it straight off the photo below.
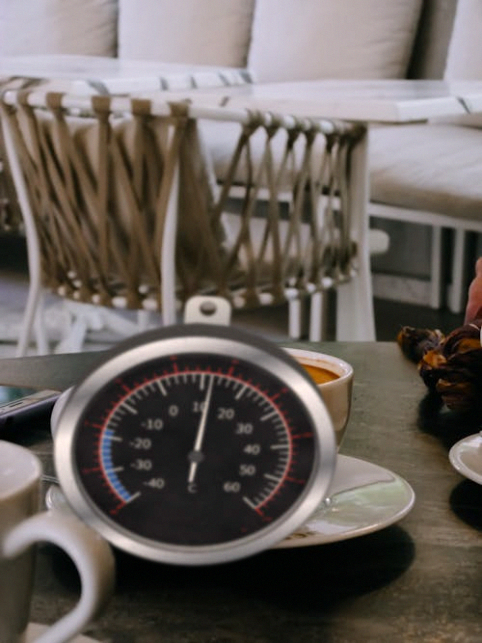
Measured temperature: 12 °C
